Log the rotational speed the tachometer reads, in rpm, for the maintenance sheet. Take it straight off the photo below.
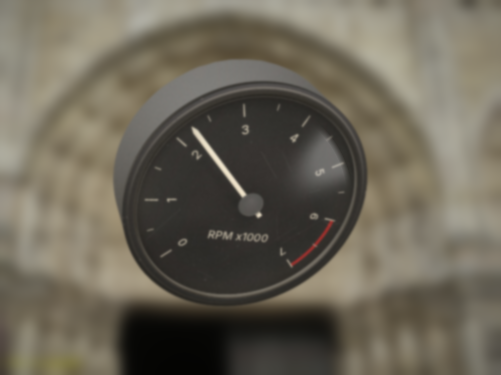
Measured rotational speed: 2250 rpm
